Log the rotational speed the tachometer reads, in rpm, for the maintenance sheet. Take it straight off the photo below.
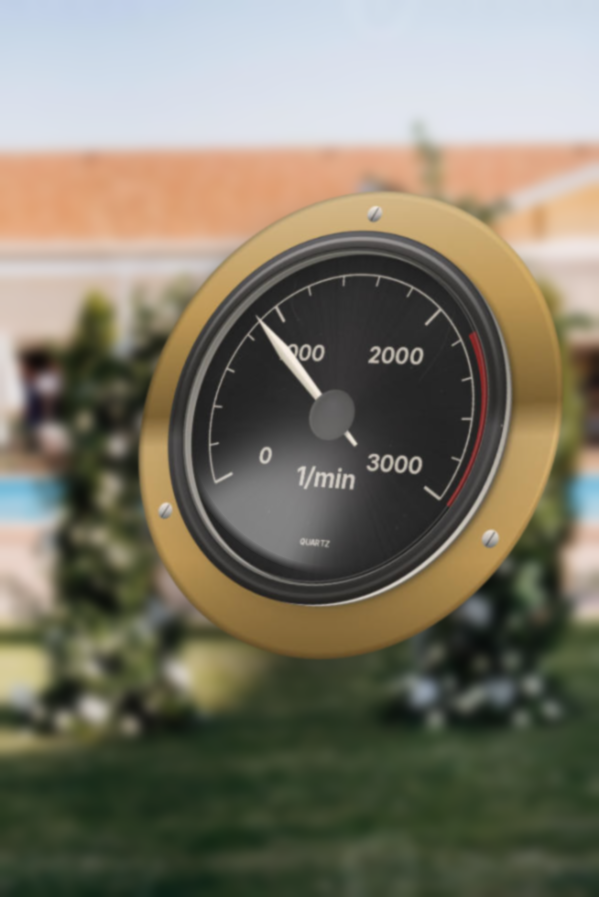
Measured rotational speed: 900 rpm
